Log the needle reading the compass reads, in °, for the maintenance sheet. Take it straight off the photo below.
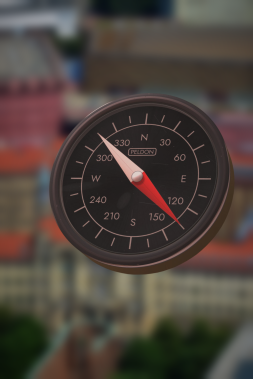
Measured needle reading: 135 °
